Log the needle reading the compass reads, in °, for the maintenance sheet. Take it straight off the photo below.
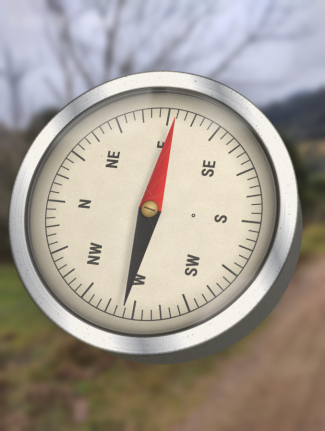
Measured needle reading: 95 °
